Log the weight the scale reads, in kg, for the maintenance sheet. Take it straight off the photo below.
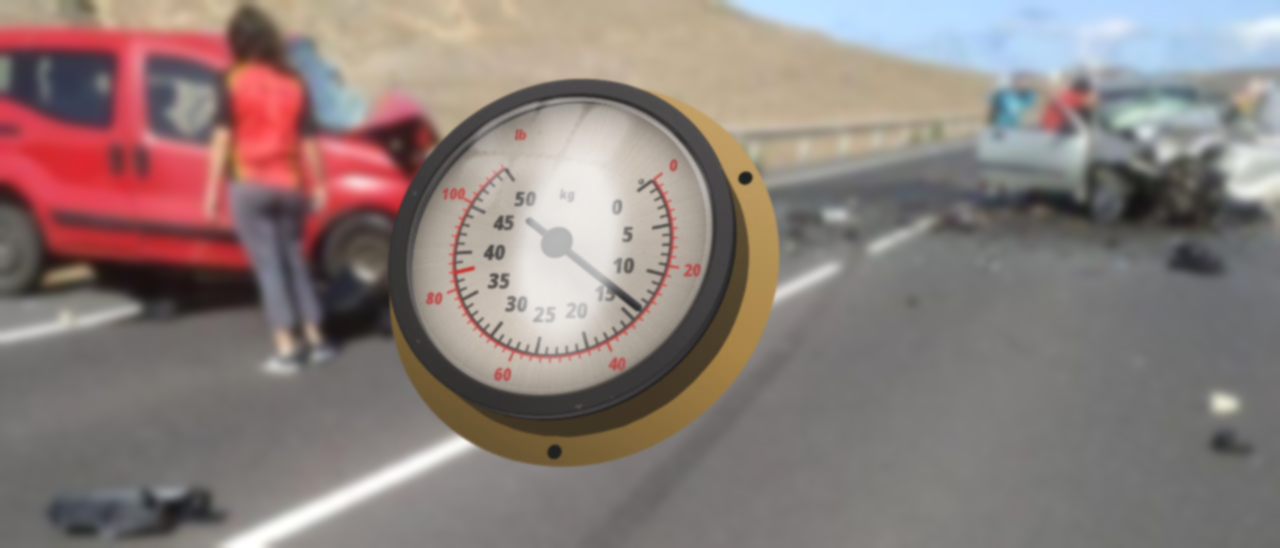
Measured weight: 14 kg
